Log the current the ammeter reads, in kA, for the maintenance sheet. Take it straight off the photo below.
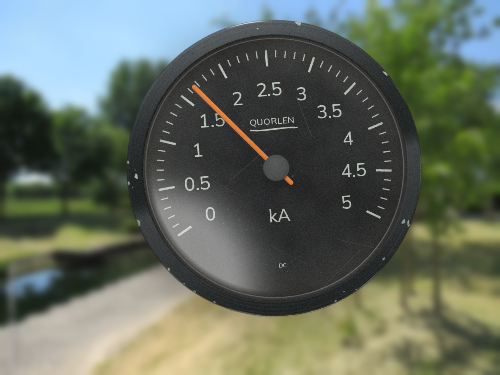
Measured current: 1.65 kA
